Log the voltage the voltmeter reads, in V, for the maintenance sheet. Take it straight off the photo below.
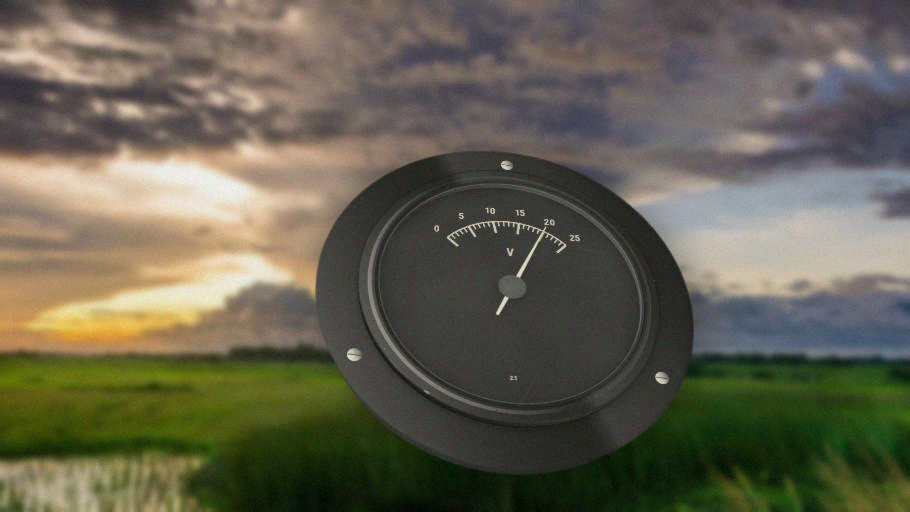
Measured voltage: 20 V
